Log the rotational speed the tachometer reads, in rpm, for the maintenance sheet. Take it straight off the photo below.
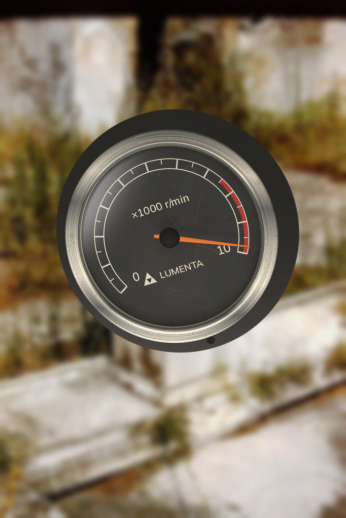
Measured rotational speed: 9750 rpm
